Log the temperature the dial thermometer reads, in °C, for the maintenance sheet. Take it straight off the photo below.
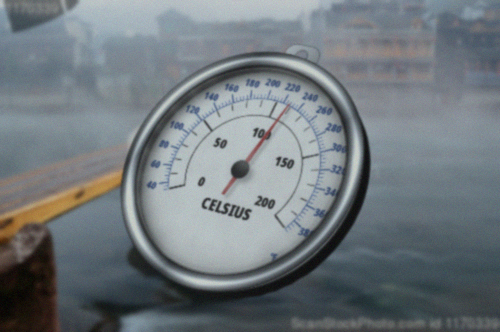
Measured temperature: 110 °C
